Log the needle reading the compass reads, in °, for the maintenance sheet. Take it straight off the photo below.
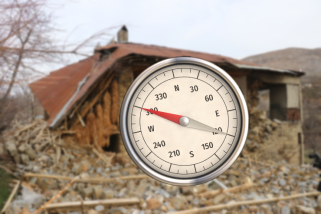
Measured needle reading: 300 °
